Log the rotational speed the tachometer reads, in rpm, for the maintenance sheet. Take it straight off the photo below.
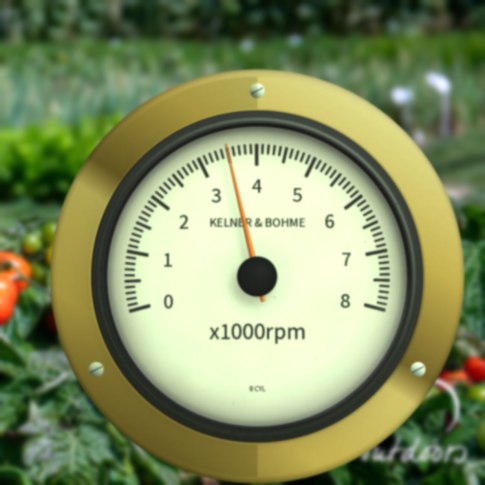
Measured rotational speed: 3500 rpm
